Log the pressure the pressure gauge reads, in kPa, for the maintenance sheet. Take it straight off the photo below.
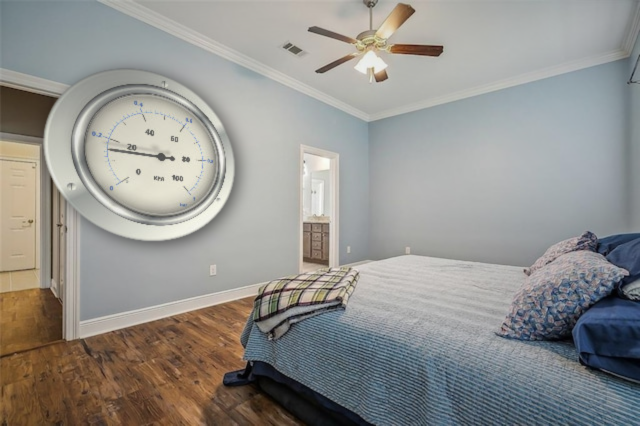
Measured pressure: 15 kPa
